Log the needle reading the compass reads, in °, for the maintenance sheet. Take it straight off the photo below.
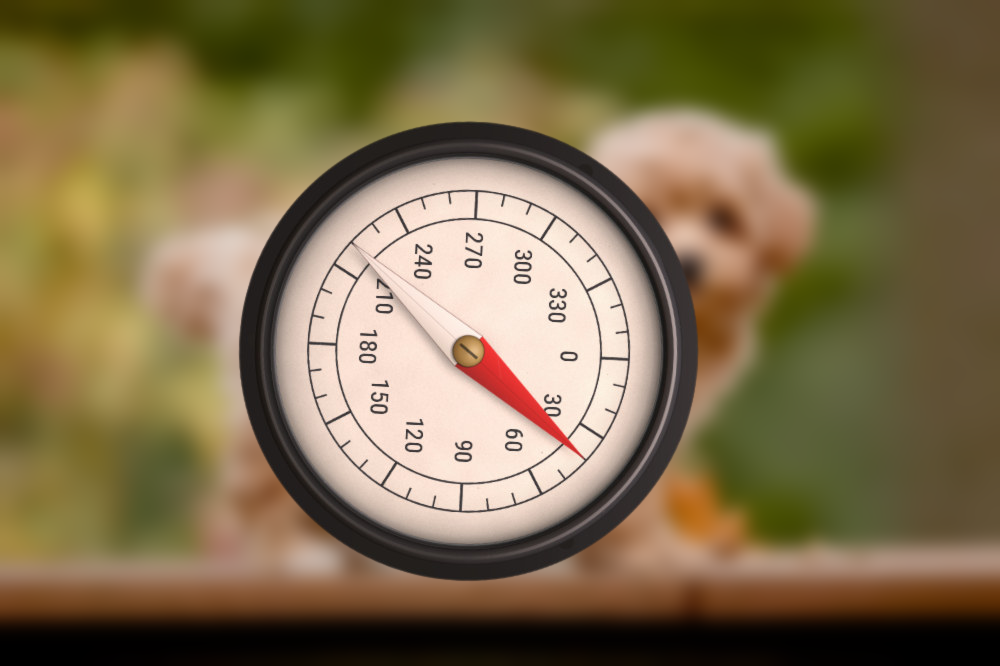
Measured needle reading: 40 °
